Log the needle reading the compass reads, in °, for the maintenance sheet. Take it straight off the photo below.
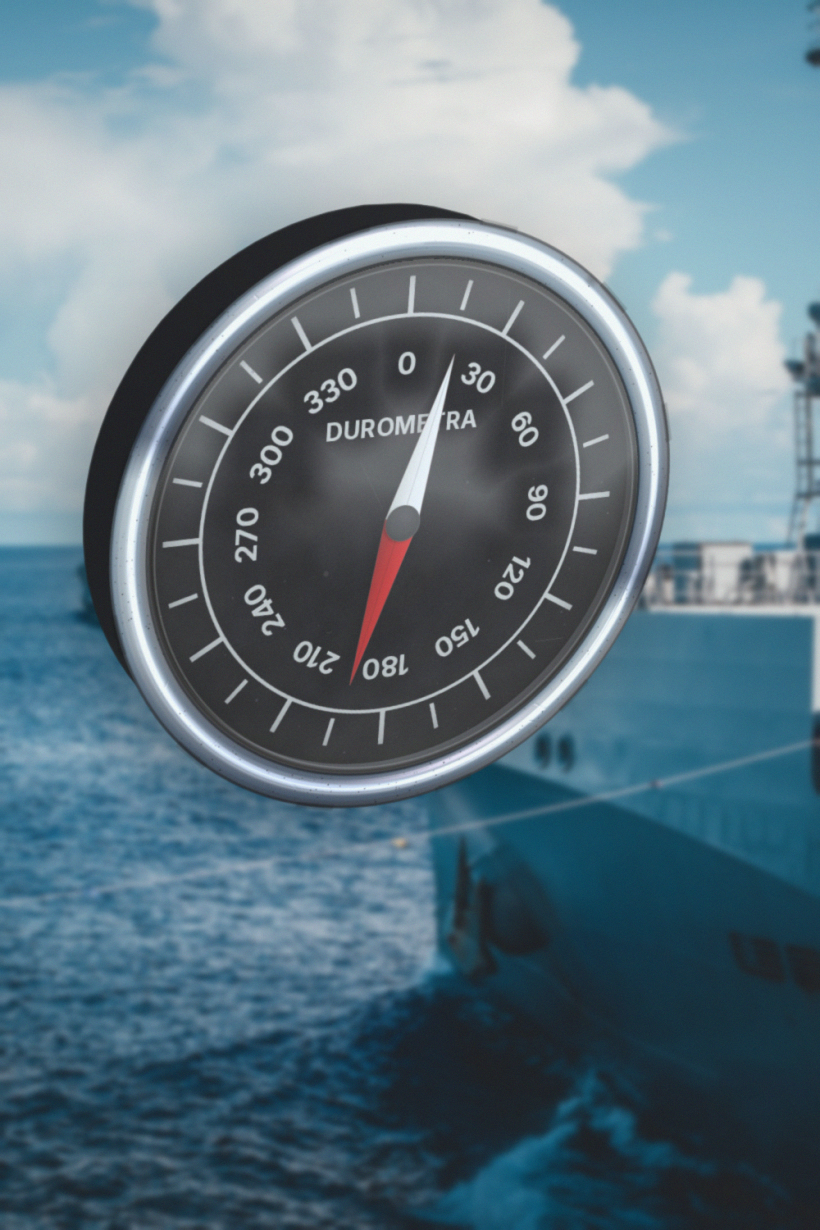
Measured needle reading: 195 °
